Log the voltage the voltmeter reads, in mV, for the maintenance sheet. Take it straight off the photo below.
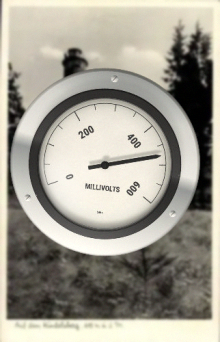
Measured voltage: 475 mV
